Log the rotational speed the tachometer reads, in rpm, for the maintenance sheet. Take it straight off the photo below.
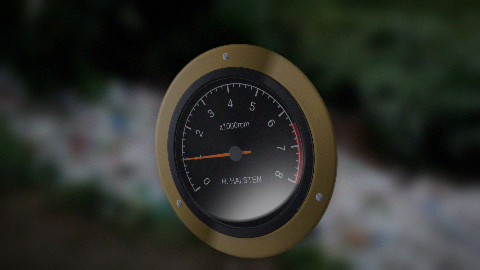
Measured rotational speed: 1000 rpm
